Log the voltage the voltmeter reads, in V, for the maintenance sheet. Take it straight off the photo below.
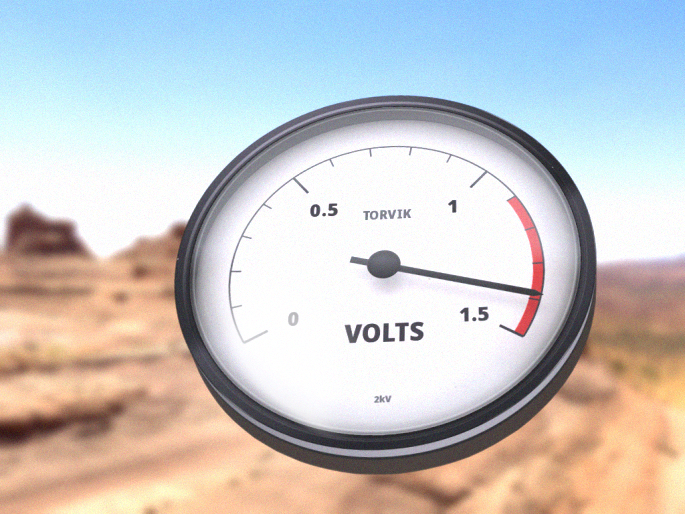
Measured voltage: 1.4 V
